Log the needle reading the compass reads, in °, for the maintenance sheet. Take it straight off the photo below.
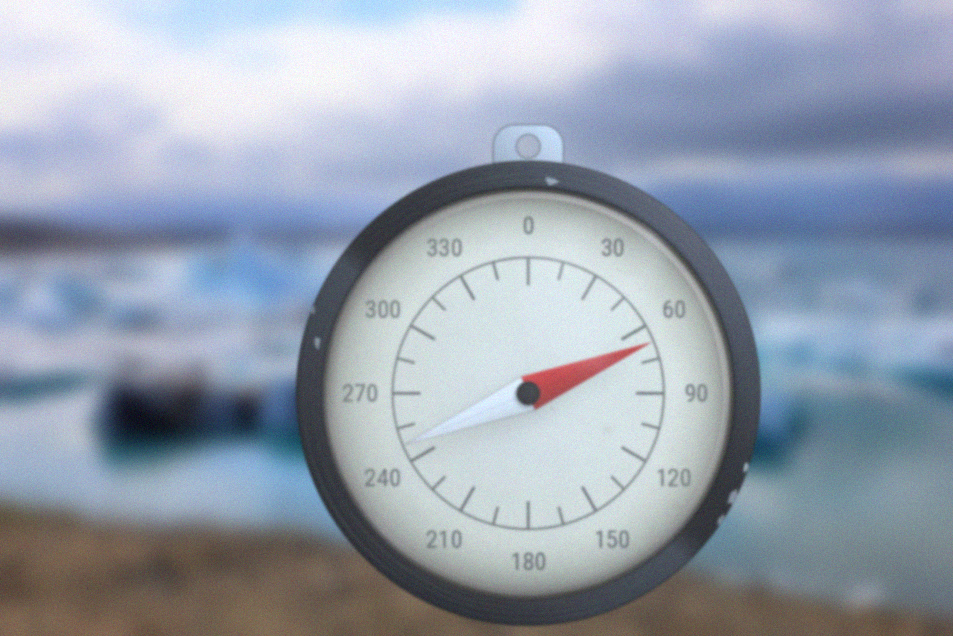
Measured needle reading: 67.5 °
